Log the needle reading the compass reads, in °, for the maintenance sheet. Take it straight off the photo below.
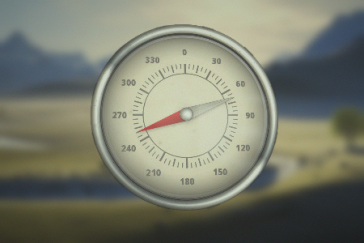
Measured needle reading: 250 °
